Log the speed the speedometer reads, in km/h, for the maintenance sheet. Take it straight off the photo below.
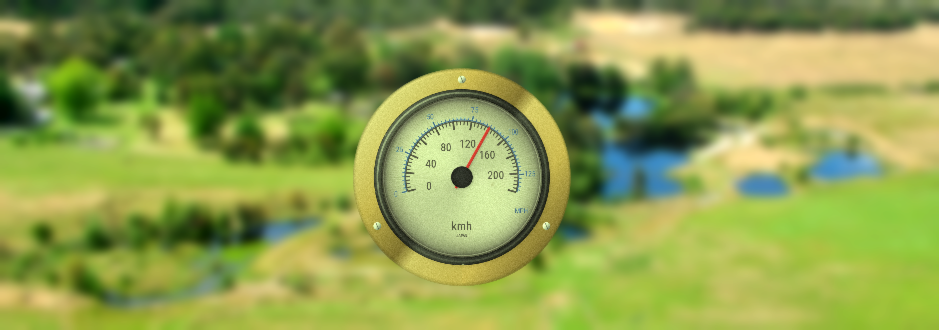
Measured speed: 140 km/h
